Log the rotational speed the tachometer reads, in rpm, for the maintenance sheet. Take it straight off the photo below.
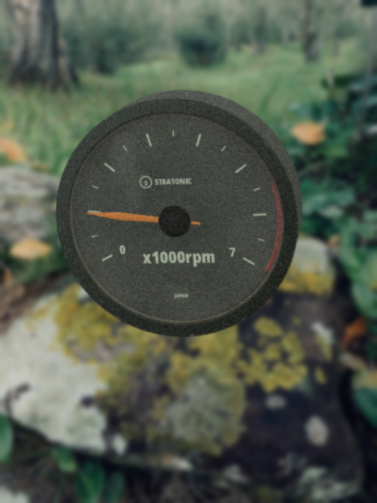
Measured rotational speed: 1000 rpm
